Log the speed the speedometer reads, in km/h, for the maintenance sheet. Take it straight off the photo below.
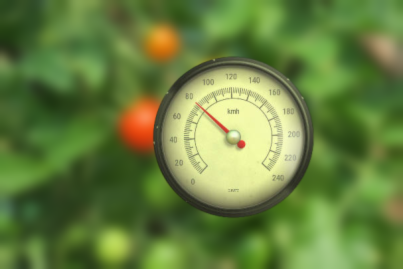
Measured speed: 80 km/h
